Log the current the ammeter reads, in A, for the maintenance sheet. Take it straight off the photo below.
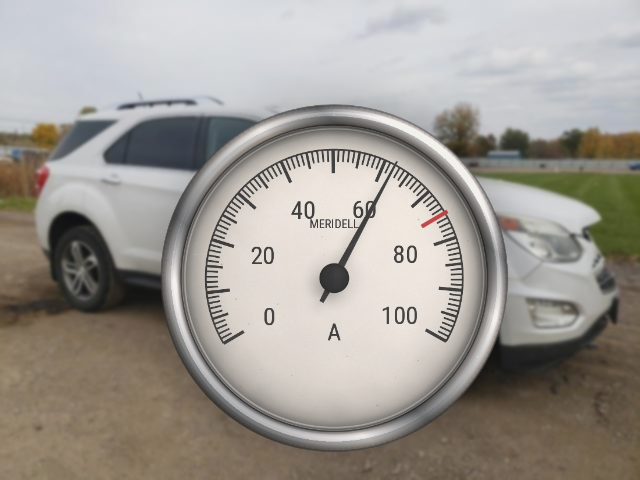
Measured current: 62 A
